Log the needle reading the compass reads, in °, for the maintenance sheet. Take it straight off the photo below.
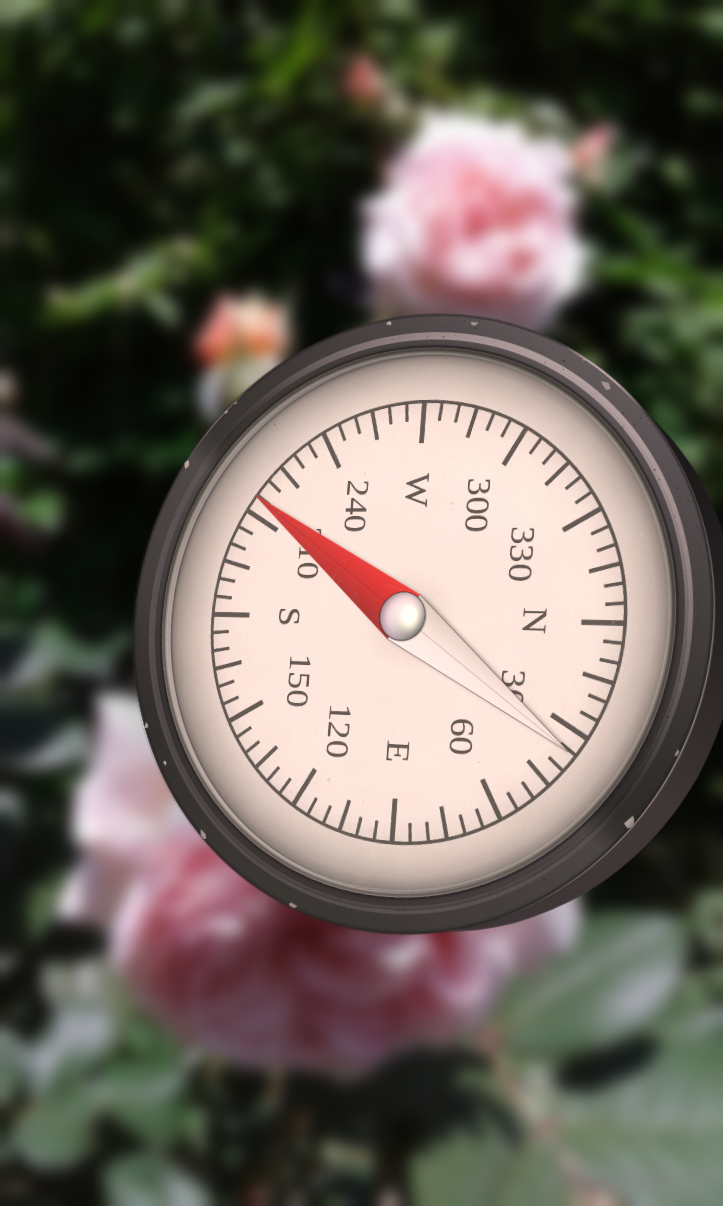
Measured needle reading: 215 °
